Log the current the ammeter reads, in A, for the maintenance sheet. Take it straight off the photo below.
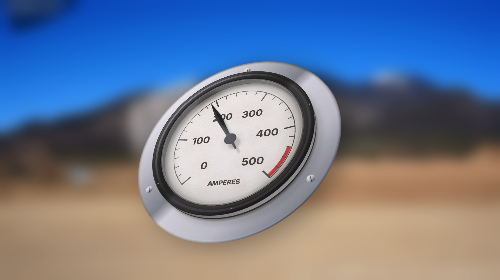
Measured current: 190 A
